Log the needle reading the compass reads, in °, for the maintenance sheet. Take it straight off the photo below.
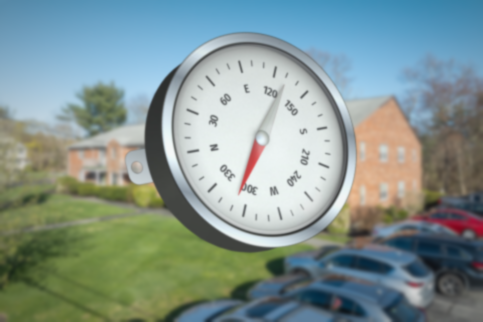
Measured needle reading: 310 °
